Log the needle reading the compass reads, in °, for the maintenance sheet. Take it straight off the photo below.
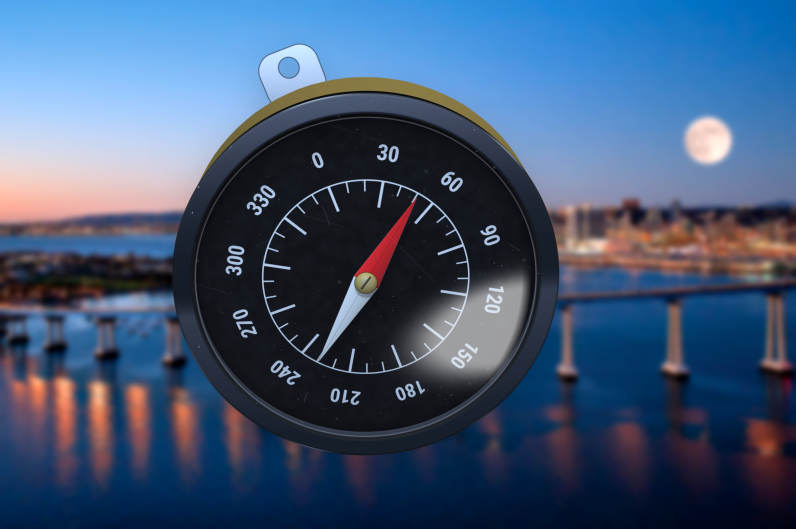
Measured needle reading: 50 °
